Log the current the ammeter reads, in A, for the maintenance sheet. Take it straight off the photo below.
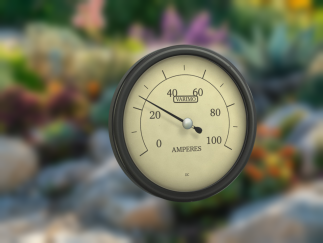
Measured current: 25 A
